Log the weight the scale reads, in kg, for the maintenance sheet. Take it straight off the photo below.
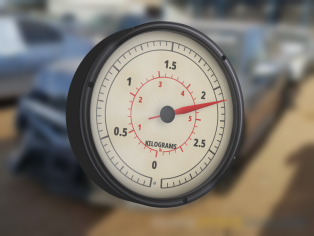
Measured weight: 2.1 kg
